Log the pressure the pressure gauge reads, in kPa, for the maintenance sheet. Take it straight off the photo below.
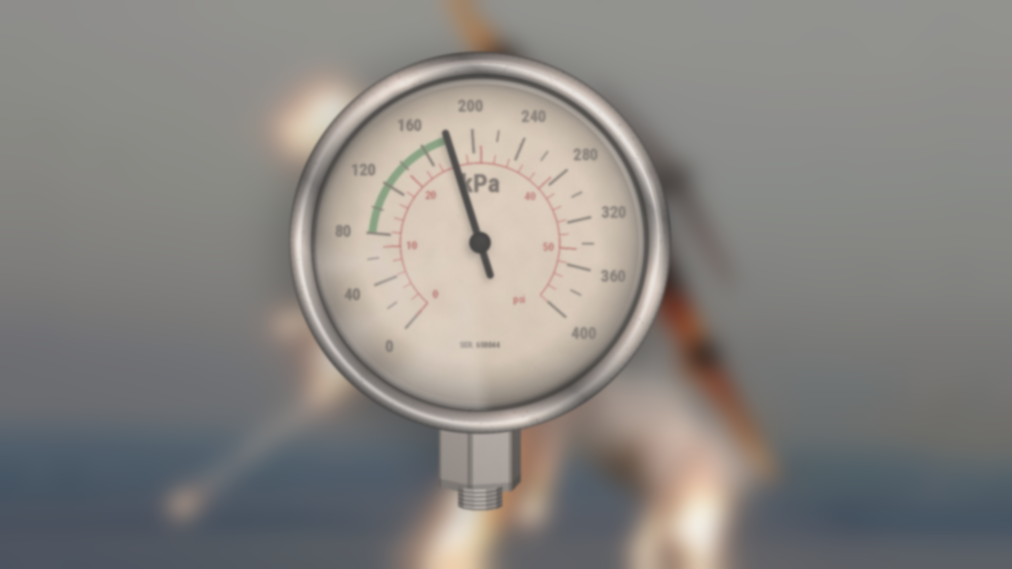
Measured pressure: 180 kPa
